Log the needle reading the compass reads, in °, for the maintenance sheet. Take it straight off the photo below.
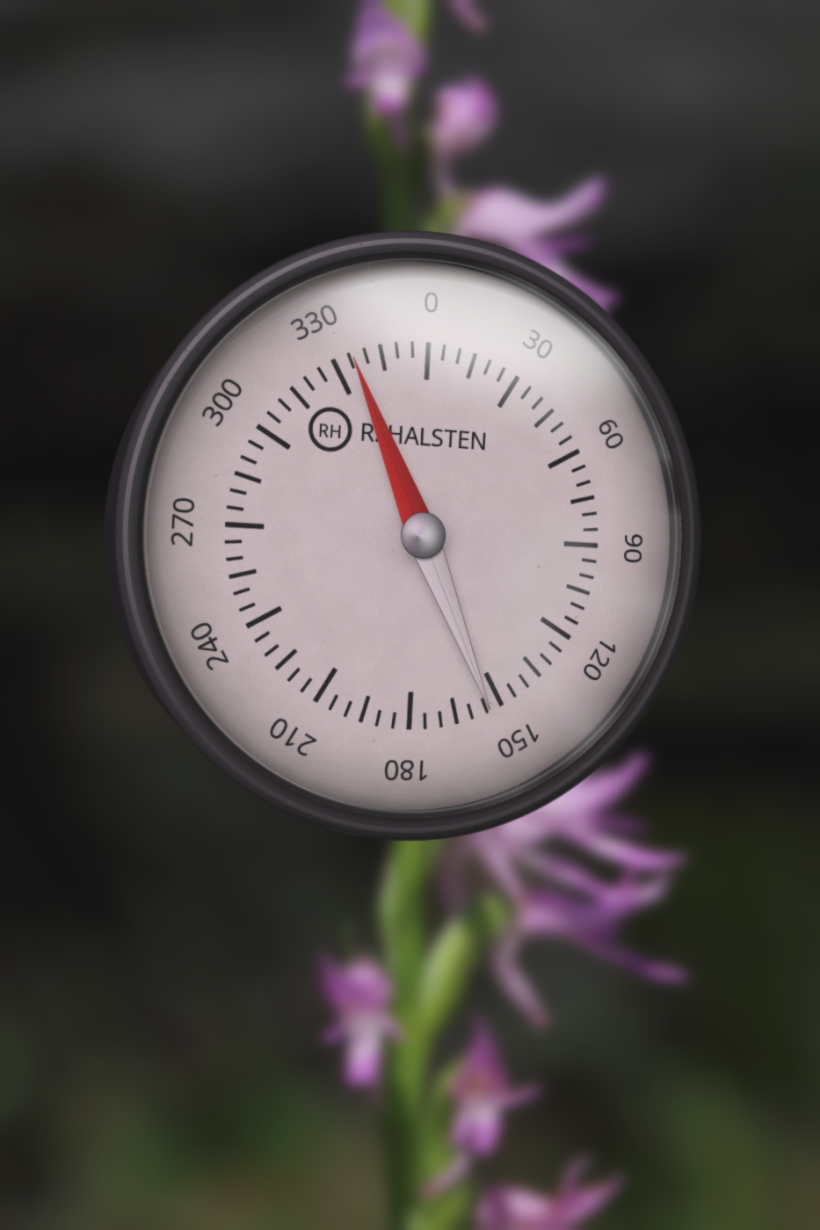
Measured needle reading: 335 °
